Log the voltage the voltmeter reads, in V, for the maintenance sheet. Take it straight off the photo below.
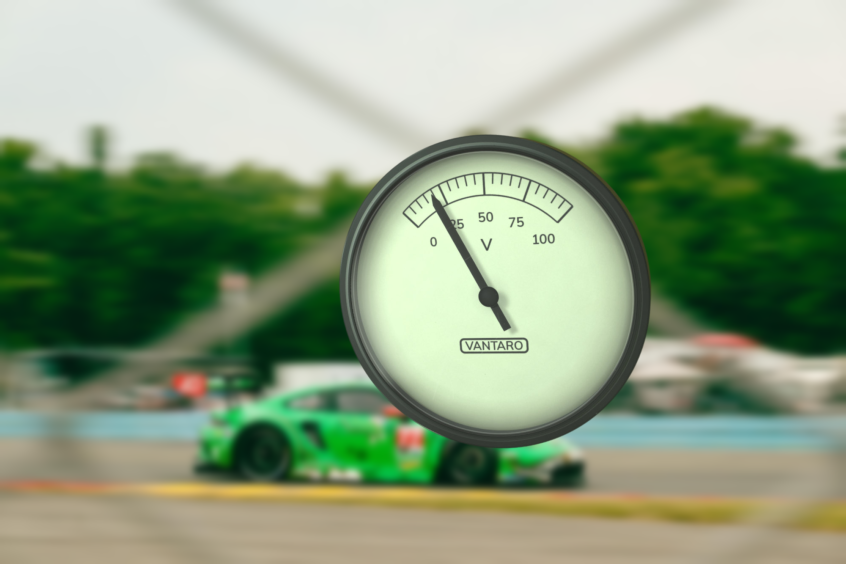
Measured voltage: 20 V
